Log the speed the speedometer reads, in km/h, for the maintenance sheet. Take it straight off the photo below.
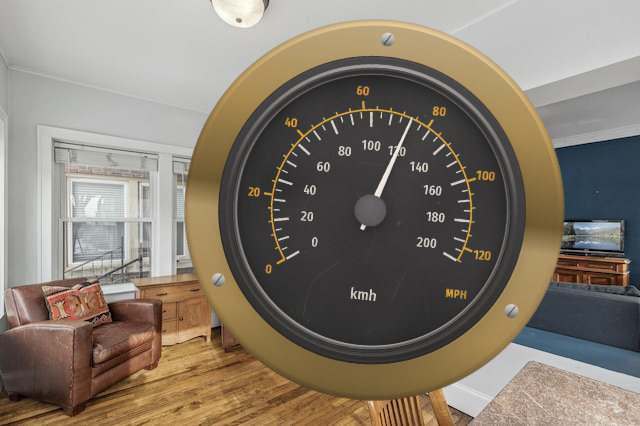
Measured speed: 120 km/h
